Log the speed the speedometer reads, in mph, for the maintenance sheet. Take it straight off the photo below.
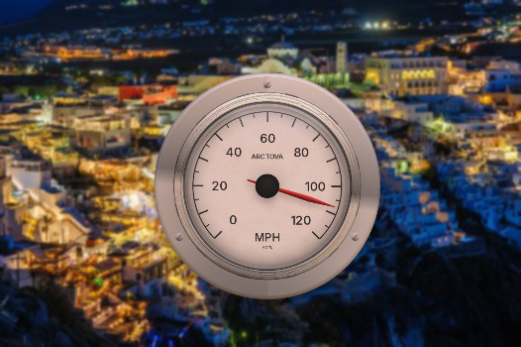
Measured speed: 107.5 mph
